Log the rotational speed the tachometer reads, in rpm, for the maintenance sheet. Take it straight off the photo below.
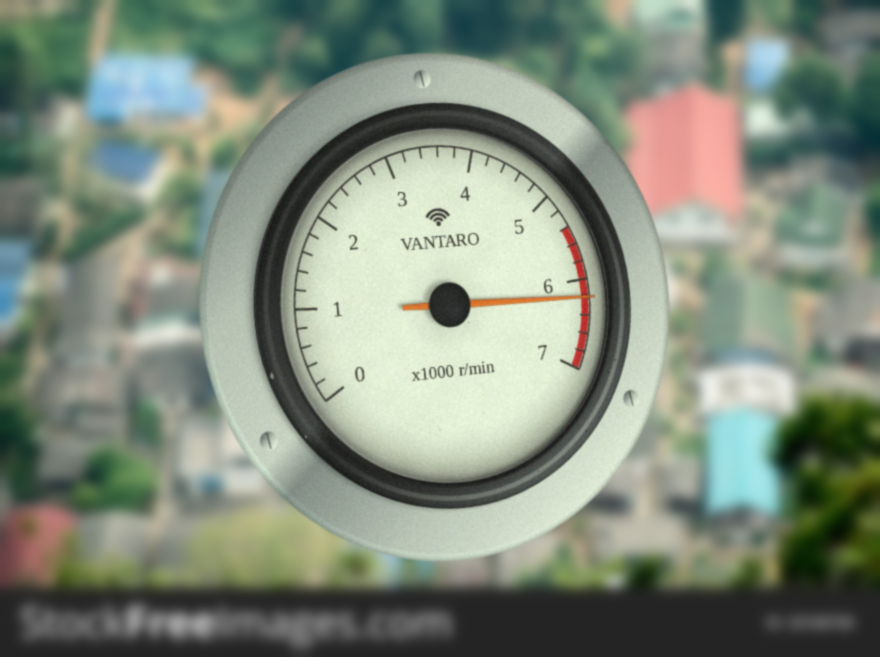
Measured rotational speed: 6200 rpm
